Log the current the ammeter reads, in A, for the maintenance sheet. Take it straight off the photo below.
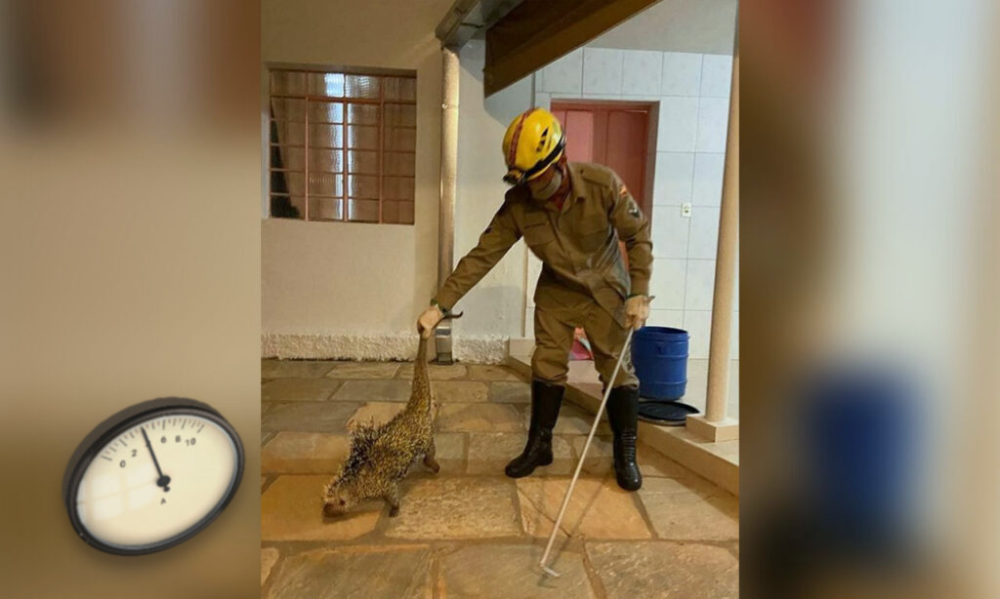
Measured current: 4 A
